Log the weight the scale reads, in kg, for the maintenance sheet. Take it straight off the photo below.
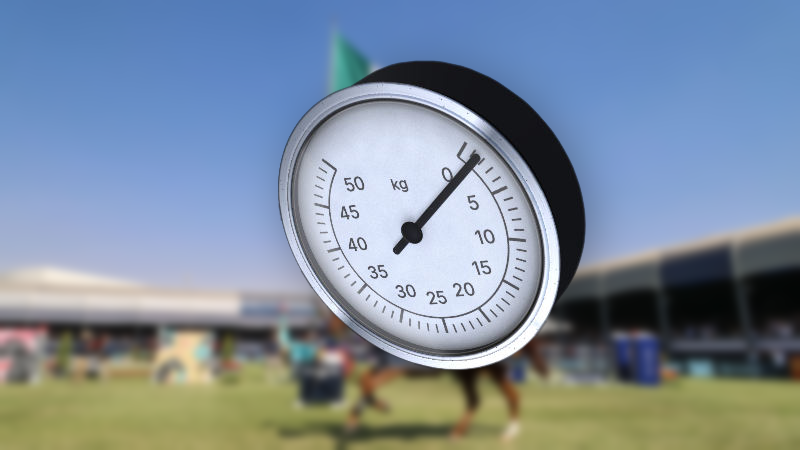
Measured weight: 1.5 kg
